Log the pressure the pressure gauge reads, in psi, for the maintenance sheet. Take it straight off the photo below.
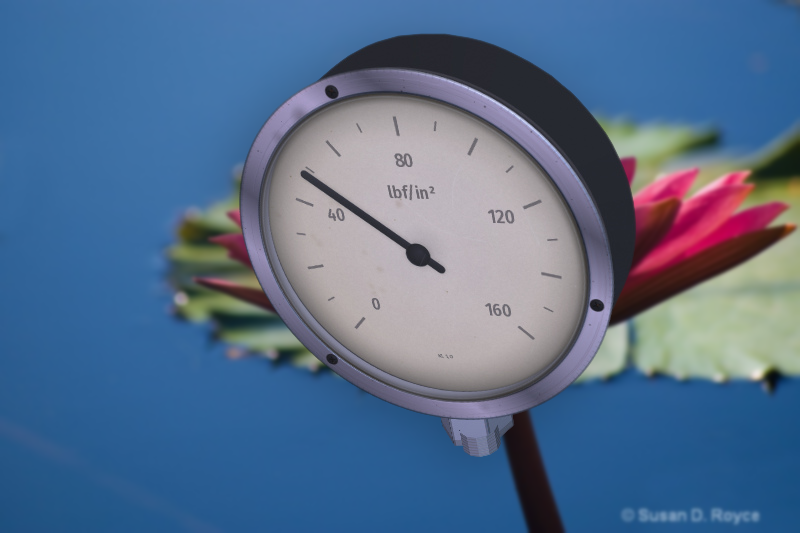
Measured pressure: 50 psi
